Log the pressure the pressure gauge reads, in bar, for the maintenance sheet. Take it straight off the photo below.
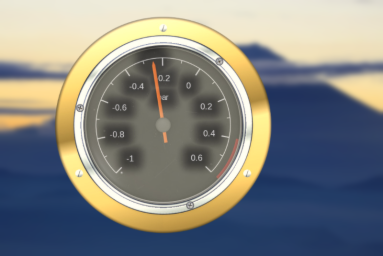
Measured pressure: -0.25 bar
